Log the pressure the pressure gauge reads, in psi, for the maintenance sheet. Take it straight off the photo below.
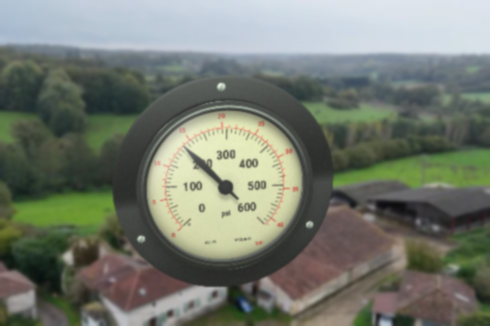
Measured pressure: 200 psi
